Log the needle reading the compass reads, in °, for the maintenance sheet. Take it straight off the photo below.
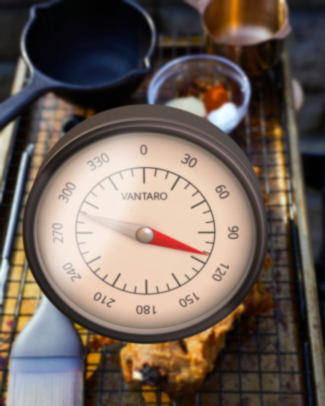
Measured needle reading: 110 °
